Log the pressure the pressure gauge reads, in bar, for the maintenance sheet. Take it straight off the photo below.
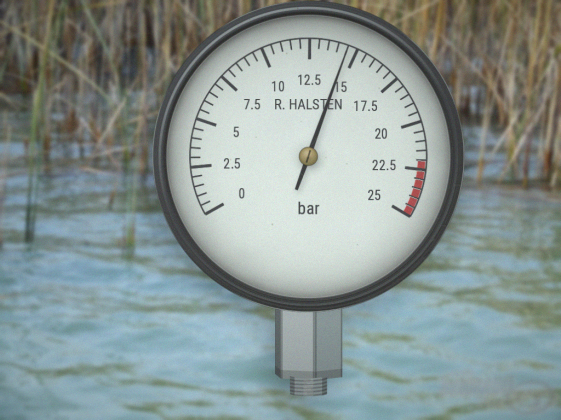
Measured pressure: 14.5 bar
